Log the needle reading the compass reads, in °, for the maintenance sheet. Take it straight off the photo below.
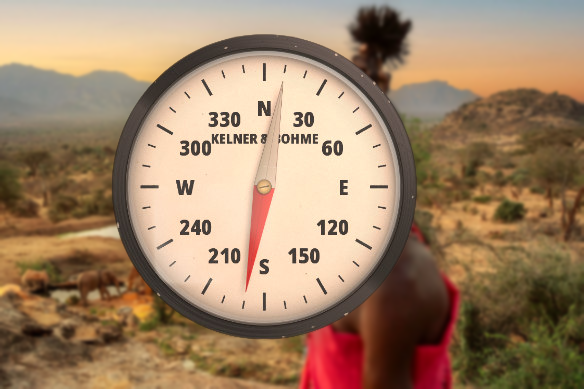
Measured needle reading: 190 °
